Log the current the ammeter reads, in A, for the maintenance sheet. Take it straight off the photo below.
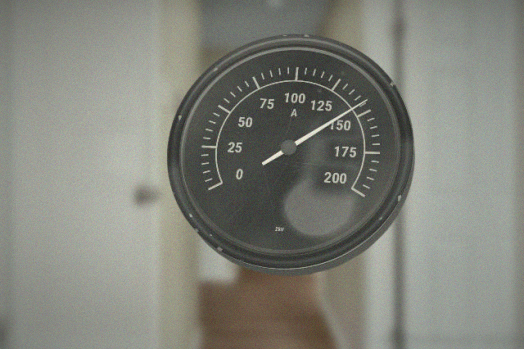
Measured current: 145 A
